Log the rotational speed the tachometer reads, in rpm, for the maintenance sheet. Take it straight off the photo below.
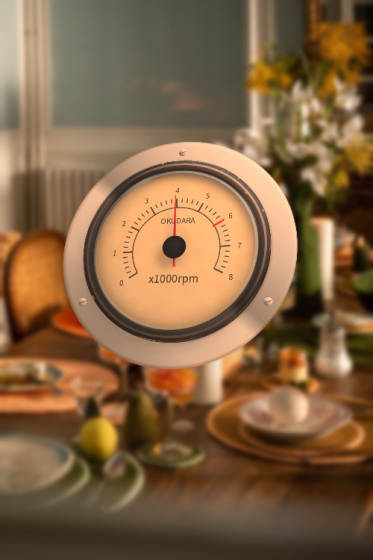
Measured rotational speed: 4000 rpm
